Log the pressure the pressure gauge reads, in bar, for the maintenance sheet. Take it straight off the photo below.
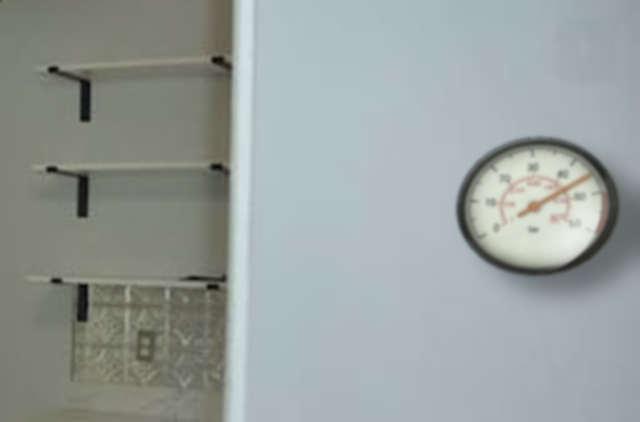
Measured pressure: 45 bar
